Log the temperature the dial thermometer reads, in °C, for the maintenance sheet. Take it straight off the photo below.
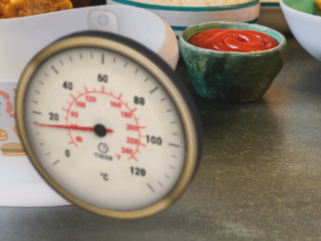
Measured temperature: 16 °C
